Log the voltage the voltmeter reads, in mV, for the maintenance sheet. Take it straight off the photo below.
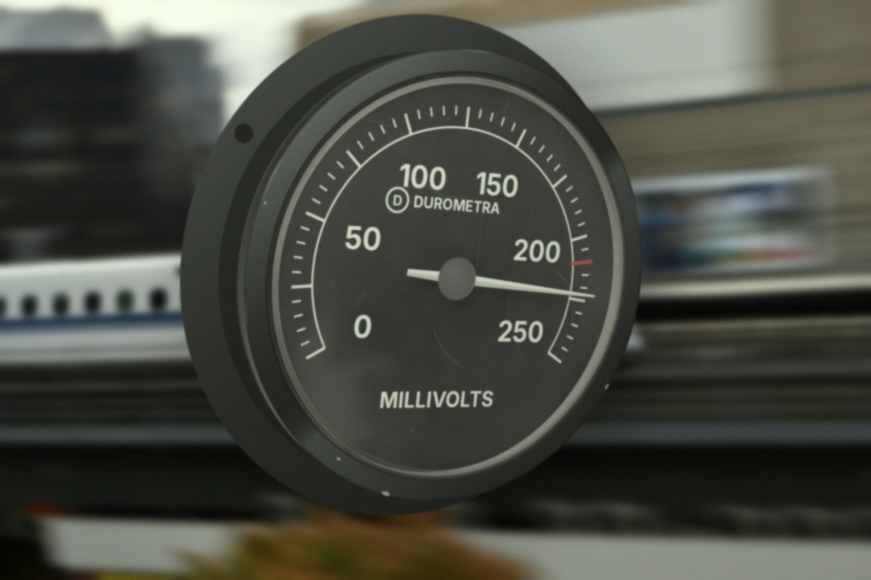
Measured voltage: 222.5 mV
